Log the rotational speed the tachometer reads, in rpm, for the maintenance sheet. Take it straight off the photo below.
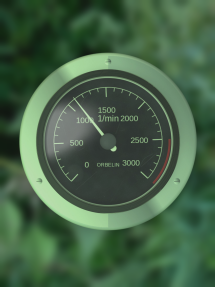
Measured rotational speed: 1100 rpm
